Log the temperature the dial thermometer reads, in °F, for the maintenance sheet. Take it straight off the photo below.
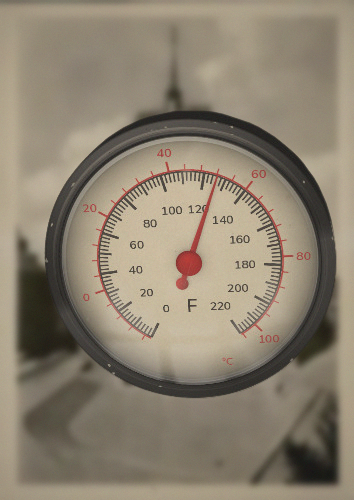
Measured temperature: 126 °F
